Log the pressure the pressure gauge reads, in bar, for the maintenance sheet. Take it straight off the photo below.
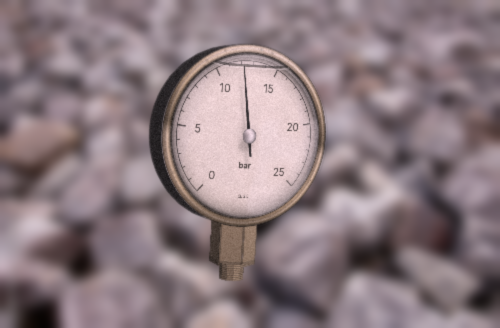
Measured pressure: 12 bar
